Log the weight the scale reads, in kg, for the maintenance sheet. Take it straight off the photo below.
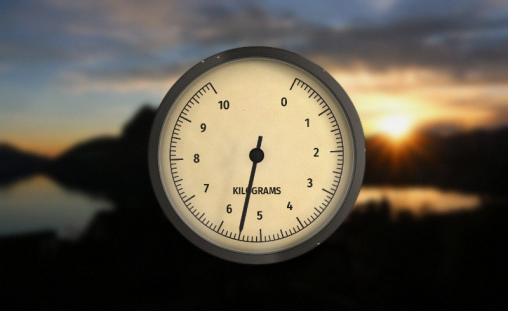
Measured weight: 5.5 kg
